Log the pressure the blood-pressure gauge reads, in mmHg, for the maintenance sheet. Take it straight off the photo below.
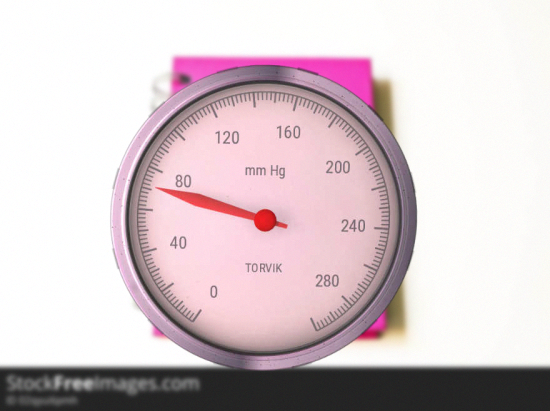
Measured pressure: 72 mmHg
